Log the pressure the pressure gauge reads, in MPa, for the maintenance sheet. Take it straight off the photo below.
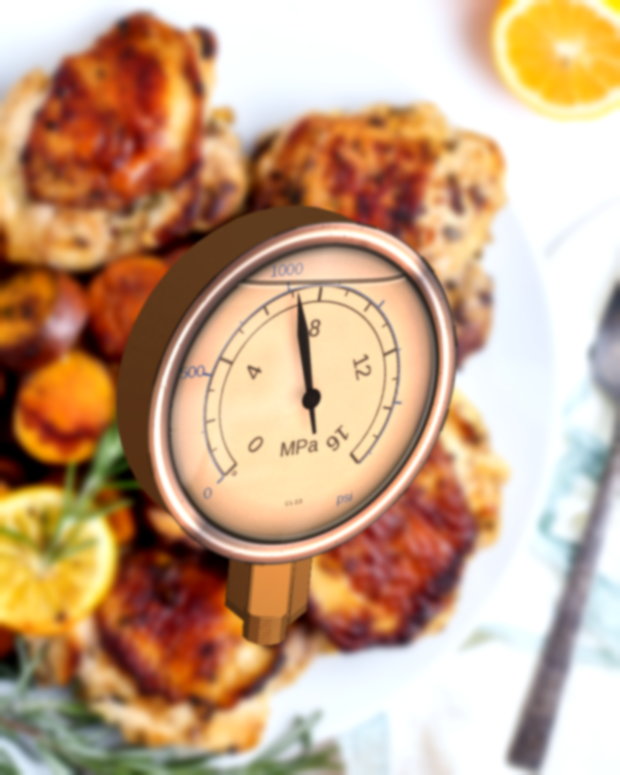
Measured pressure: 7 MPa
